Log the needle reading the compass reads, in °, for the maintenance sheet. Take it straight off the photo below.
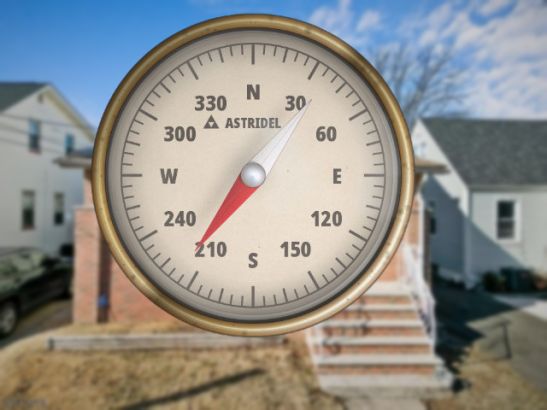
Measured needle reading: 217.5 °
